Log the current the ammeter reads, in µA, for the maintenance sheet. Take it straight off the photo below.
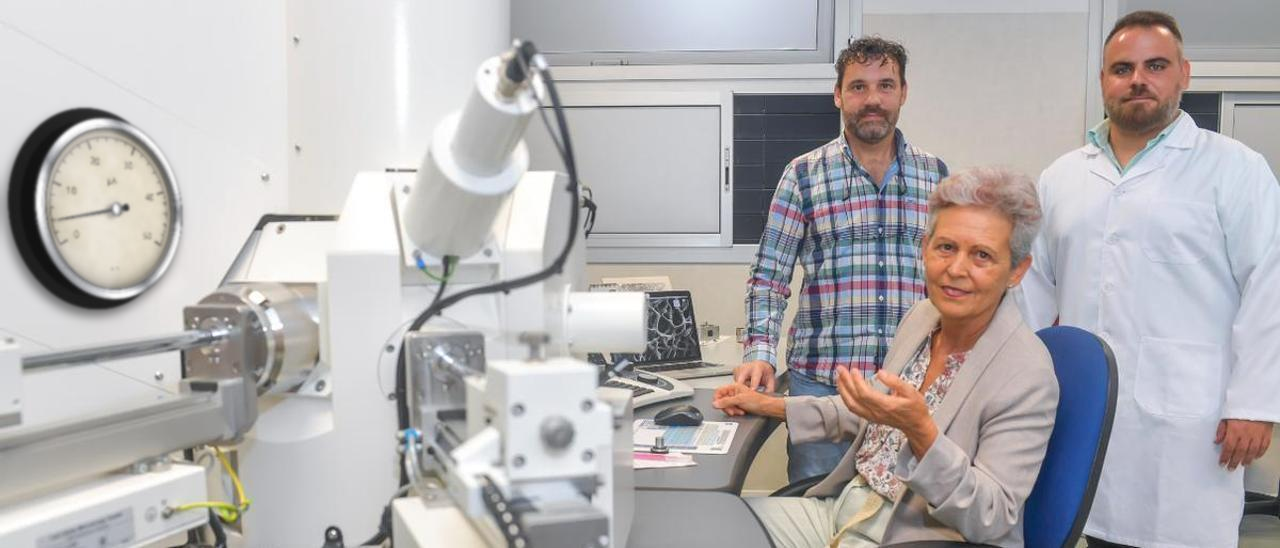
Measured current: 4 µA
